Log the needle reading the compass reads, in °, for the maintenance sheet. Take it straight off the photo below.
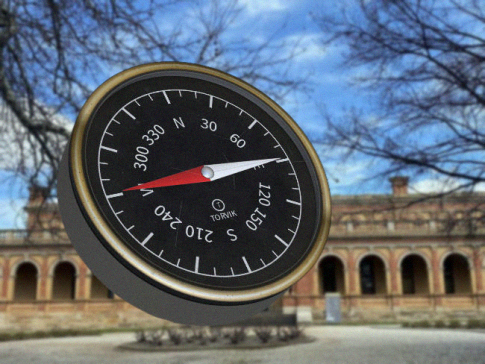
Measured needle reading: 270 °
